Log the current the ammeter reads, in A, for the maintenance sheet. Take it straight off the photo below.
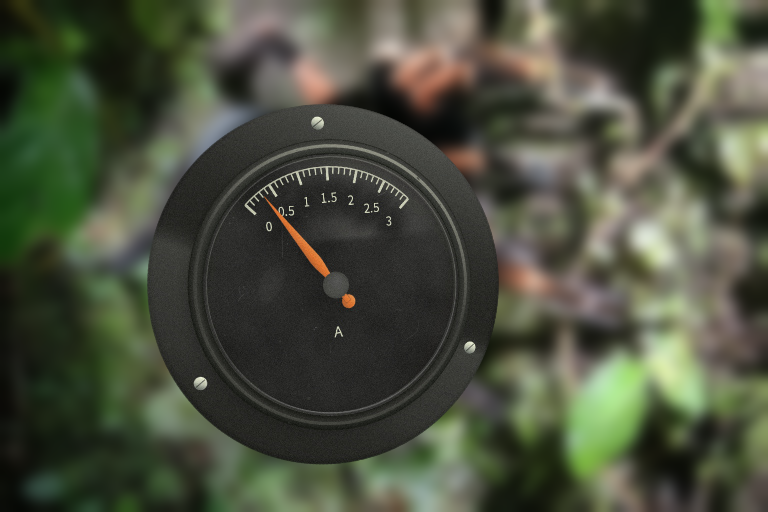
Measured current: 0.3 A
